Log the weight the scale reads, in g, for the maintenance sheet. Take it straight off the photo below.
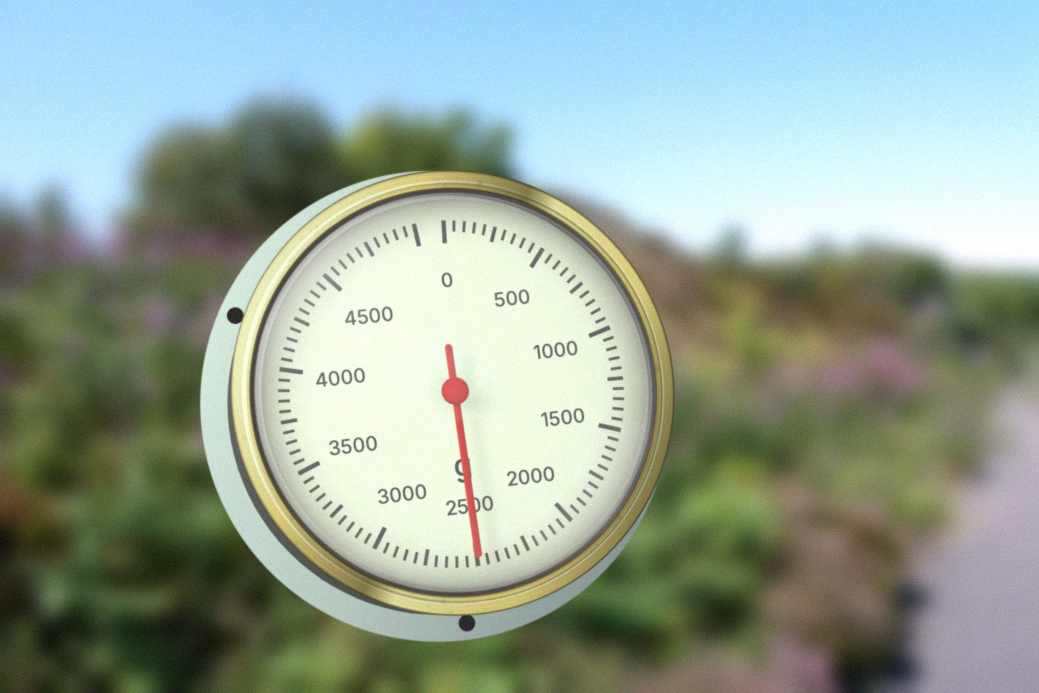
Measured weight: 2500 g
